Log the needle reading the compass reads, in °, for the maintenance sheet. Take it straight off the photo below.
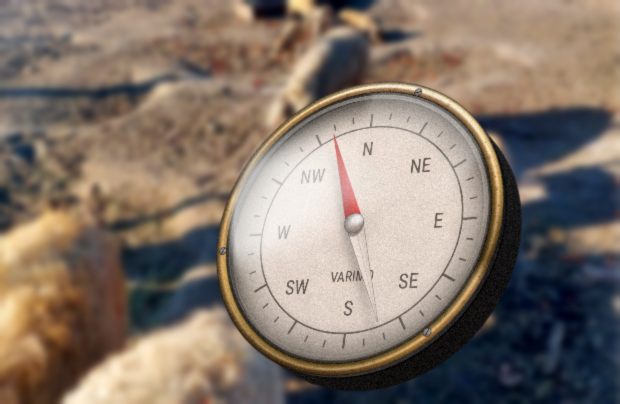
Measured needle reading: 340 °
